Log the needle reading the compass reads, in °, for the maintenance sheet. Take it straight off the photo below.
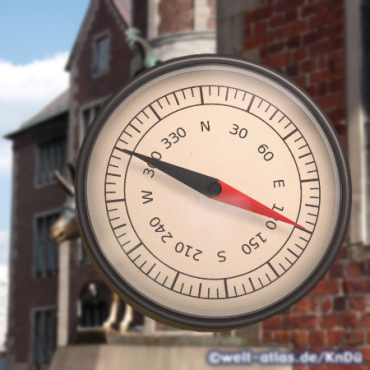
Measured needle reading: 120 °
